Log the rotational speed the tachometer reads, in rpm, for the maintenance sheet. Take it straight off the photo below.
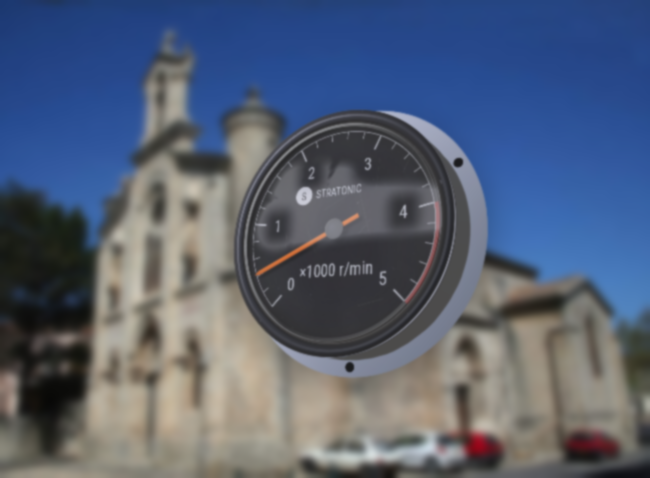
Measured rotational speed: 400 rpm
